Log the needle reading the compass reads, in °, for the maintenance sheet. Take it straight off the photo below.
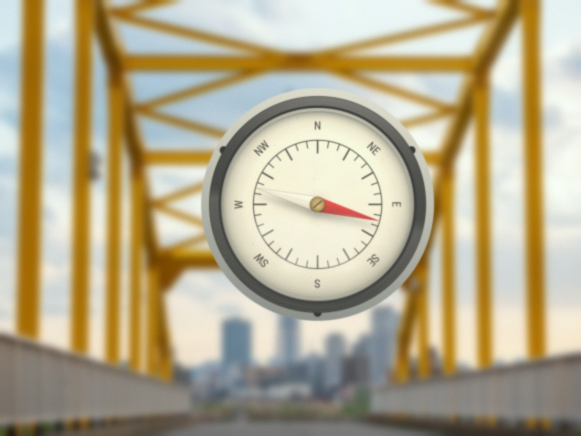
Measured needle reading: 105 °
